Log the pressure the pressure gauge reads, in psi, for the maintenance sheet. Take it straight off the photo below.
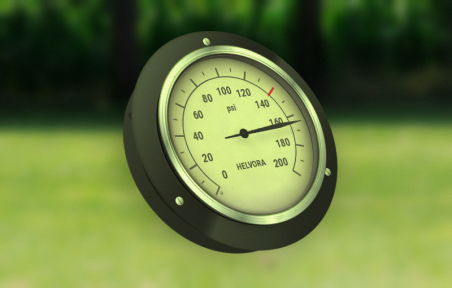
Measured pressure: 165 psi
